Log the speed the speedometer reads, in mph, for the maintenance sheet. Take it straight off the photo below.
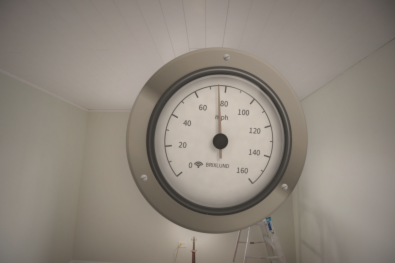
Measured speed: 75 mph
